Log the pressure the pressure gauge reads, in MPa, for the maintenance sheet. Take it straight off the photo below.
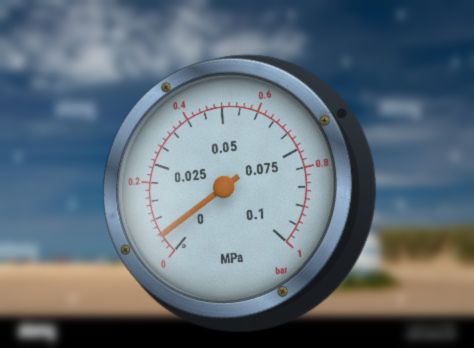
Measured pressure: 0.005 MPa
